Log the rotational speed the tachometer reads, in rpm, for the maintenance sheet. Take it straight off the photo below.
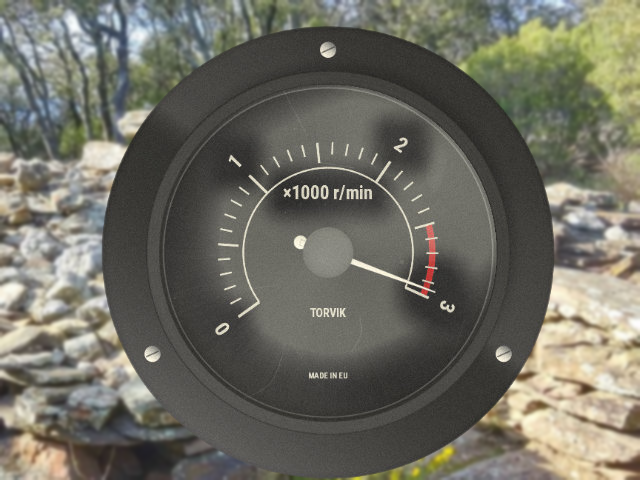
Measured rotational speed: 2950 rpm
